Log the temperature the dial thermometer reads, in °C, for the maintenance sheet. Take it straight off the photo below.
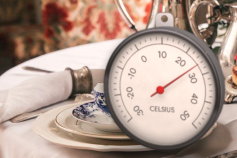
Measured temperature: 26 °C
